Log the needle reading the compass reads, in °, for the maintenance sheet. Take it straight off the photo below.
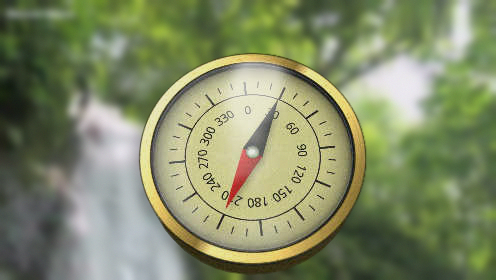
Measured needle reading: 210 °
